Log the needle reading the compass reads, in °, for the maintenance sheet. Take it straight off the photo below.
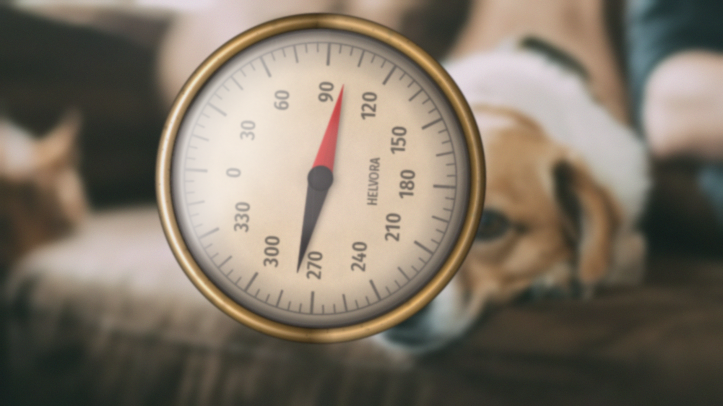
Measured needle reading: 100 °
